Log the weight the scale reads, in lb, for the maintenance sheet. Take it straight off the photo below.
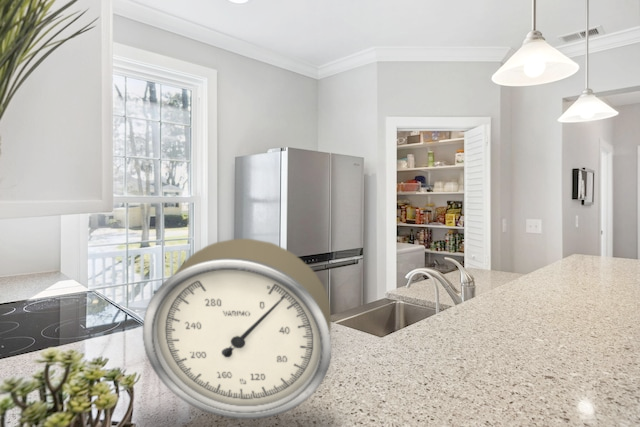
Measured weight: 10 lb
